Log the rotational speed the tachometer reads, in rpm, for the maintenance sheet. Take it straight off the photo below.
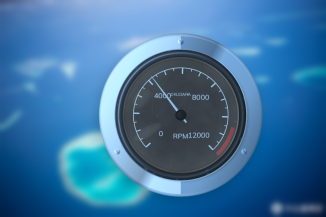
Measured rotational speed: 4250 rpm
